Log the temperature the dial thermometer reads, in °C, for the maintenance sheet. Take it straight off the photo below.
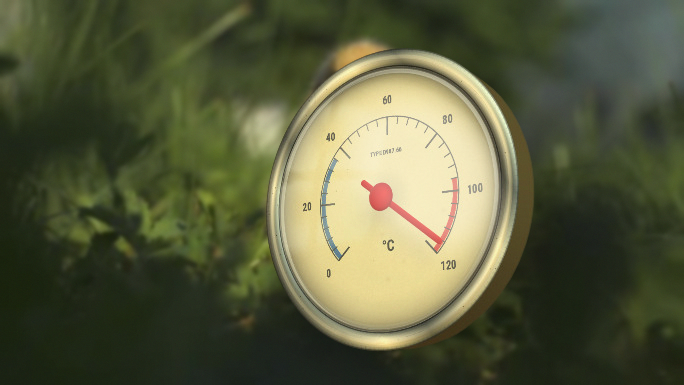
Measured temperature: 116 °C
